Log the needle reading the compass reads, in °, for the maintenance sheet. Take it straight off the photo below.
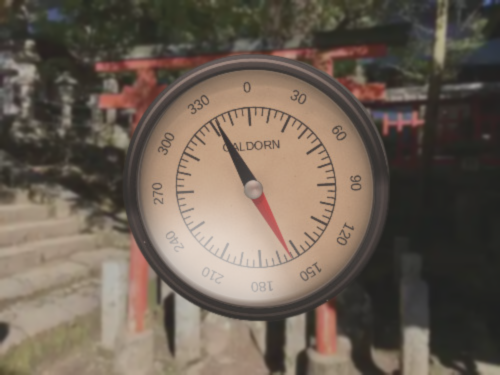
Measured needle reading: 155 °
